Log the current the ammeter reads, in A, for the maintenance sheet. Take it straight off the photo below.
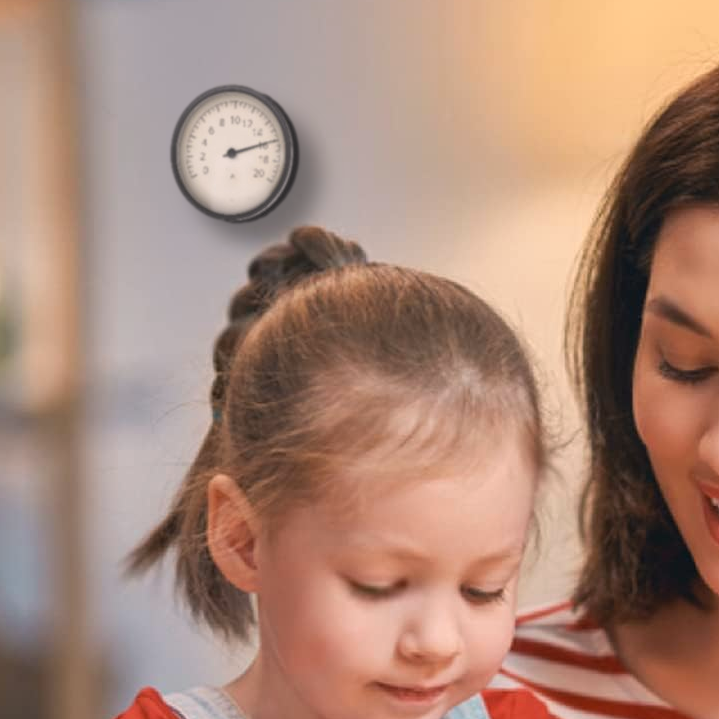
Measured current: 16 A
